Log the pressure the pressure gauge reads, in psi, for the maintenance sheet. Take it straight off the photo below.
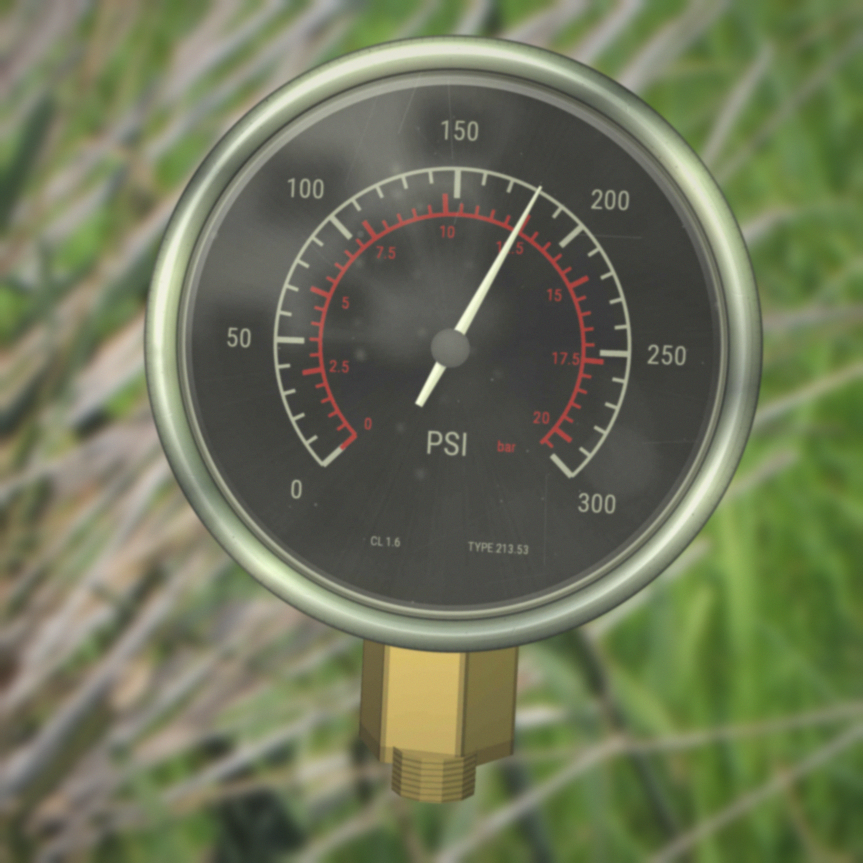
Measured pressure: 180 psi
